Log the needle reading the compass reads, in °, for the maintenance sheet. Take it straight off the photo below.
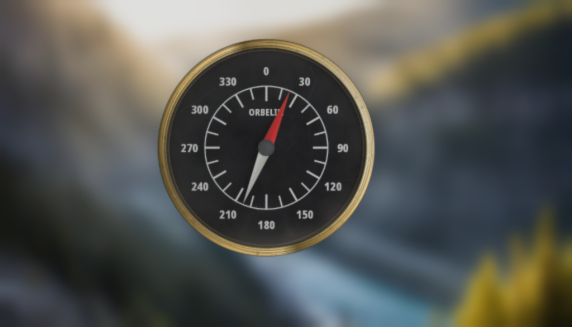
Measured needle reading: 22.5 °
